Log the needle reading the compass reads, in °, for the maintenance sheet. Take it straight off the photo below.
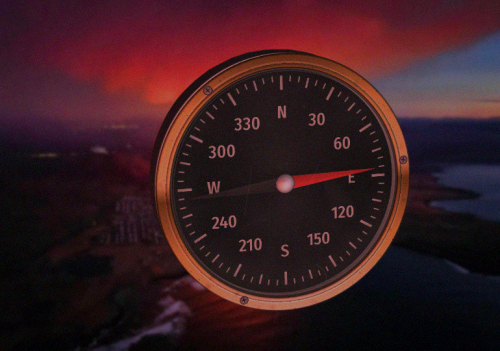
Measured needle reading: 85 °
